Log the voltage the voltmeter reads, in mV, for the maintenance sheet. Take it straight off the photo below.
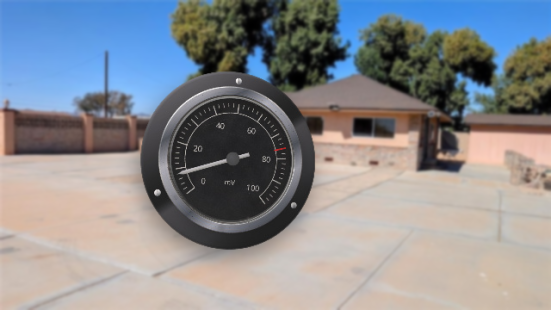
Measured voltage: 8 mV
